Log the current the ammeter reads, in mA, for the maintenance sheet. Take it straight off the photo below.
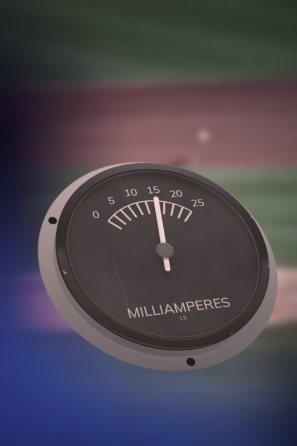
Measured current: 15 mA
